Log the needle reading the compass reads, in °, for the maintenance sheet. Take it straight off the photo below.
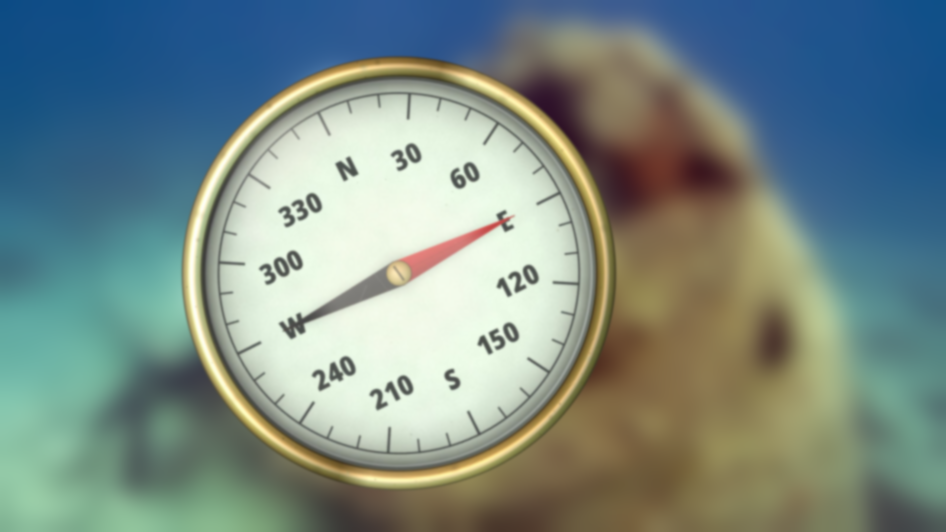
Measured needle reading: 90 °
